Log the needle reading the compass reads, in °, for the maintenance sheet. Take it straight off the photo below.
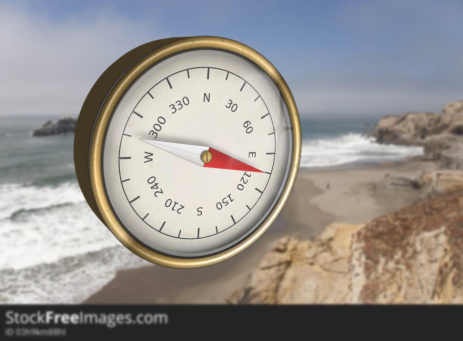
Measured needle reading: 105 °
